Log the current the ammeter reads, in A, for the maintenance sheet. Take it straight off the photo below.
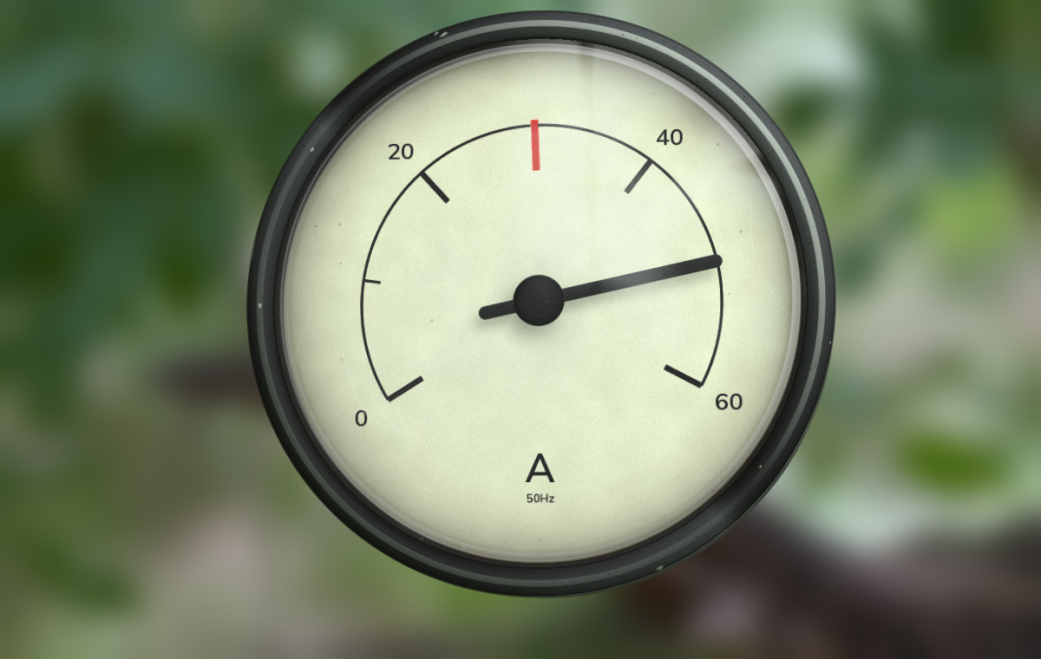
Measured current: 50 A
